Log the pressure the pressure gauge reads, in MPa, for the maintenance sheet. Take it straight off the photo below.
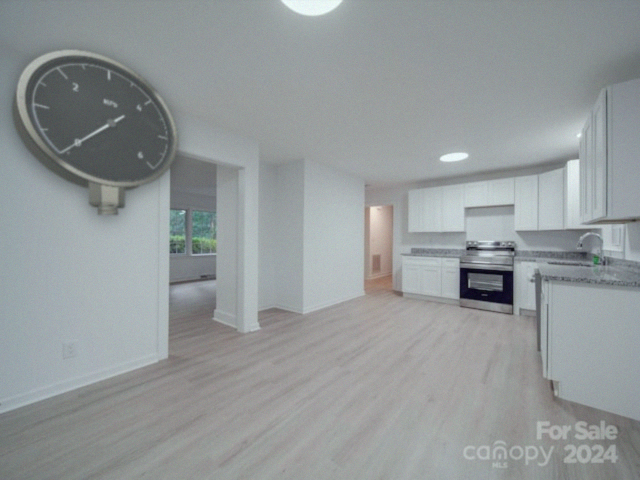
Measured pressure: 0 MPa
